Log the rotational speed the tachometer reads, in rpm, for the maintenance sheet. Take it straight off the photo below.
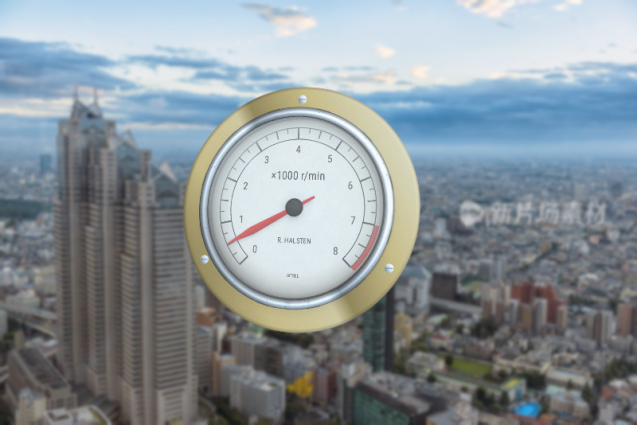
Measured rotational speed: 500 rpm
